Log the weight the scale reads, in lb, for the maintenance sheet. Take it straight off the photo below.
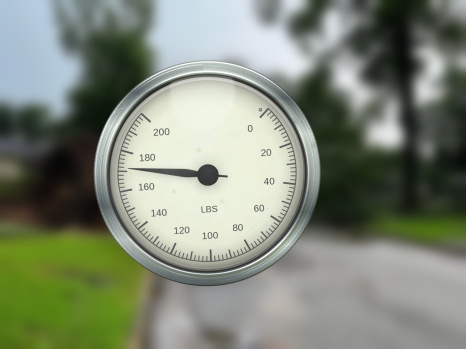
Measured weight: 172 lb
